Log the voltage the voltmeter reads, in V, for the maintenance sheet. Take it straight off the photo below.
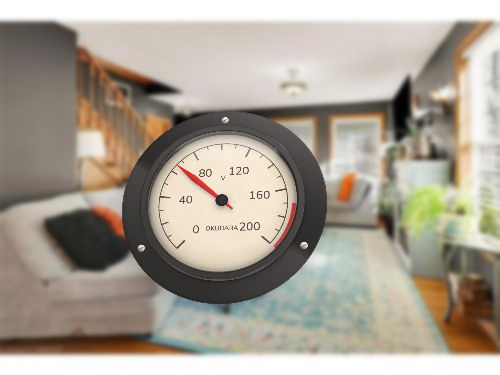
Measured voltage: 65 V
